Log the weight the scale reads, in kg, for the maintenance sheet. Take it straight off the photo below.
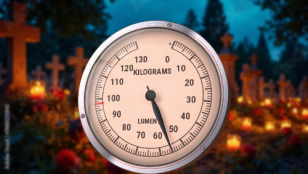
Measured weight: 55 kg
